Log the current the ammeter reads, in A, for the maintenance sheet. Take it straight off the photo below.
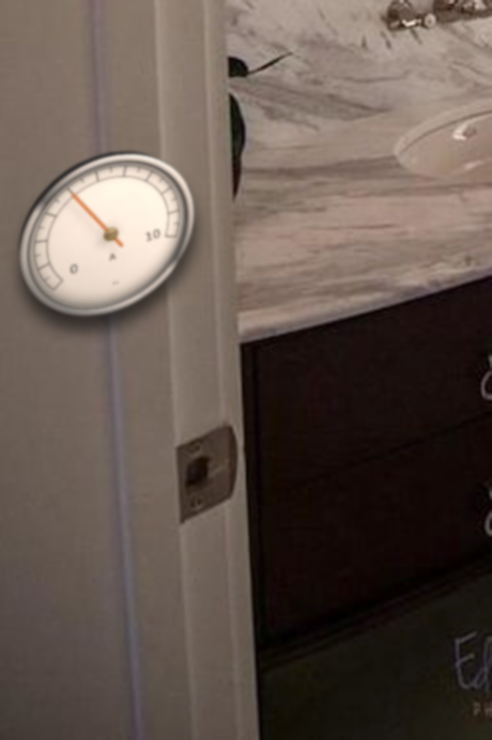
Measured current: 4 A
